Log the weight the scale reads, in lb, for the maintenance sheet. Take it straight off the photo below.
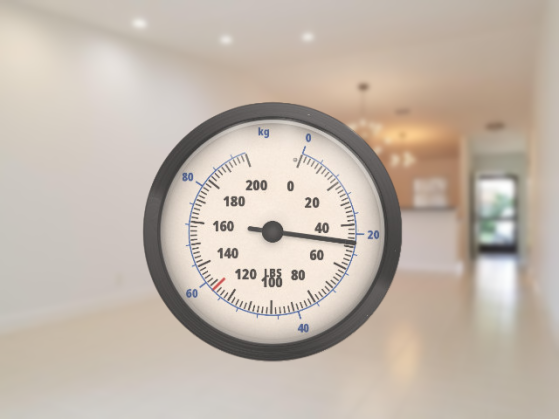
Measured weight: 48 lb
